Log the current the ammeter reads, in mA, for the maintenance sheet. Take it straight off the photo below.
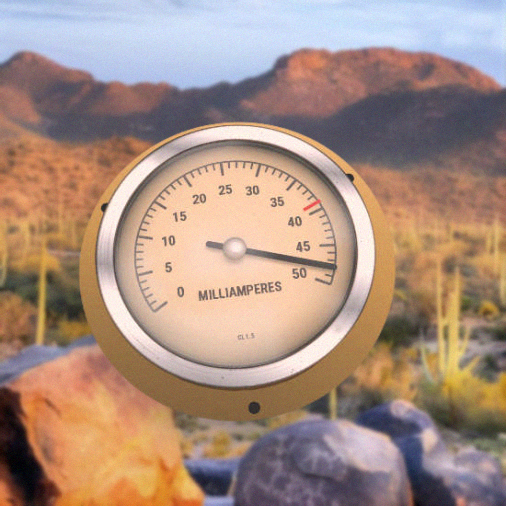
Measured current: 48 mA
